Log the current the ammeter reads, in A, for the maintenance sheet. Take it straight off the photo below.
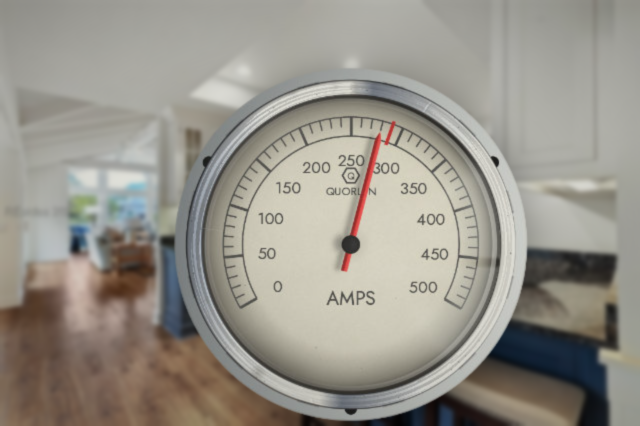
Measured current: 280 A
